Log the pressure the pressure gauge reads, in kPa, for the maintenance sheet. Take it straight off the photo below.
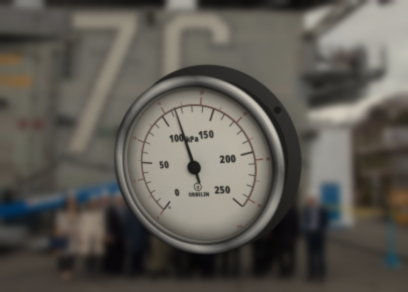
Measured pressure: 115 kPa
